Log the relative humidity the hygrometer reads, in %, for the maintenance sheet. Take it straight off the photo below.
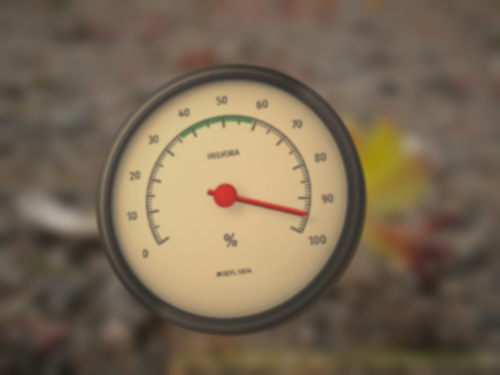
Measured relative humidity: 95 %
